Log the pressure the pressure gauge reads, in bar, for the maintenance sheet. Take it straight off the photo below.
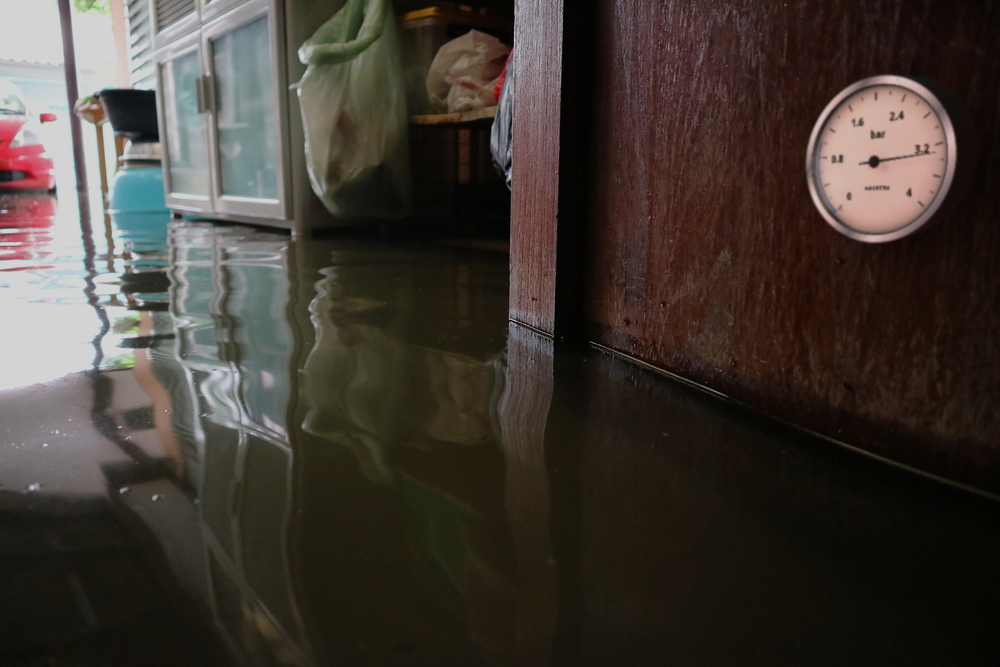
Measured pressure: 3.3 bar
